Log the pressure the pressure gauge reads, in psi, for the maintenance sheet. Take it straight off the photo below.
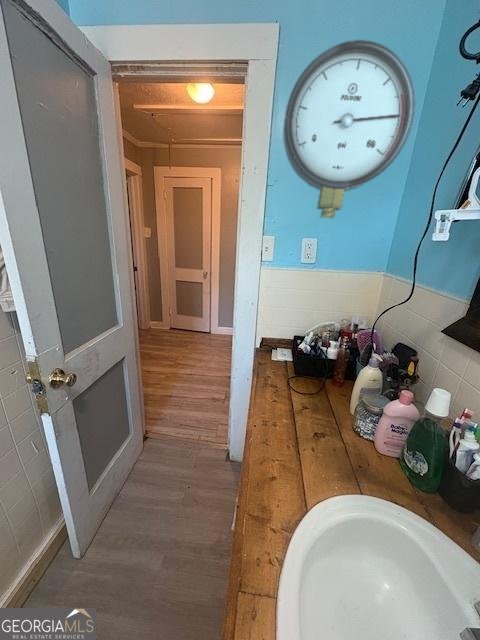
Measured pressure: 50 psi
